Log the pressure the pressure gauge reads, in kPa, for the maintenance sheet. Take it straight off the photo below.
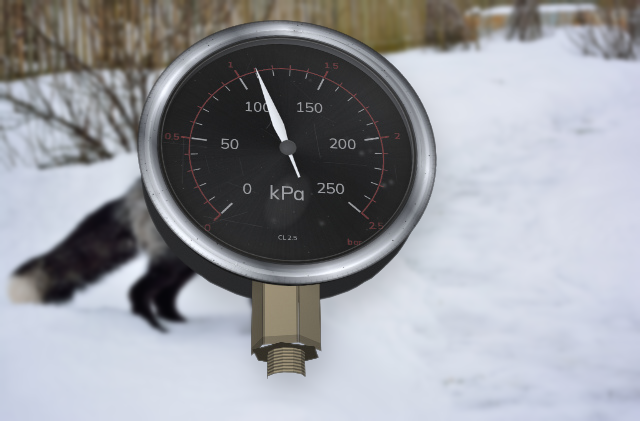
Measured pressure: 110 kPa
